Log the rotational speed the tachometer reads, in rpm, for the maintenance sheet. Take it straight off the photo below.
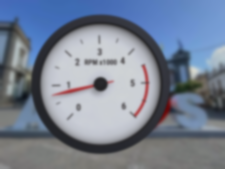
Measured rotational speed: 750 rpm
